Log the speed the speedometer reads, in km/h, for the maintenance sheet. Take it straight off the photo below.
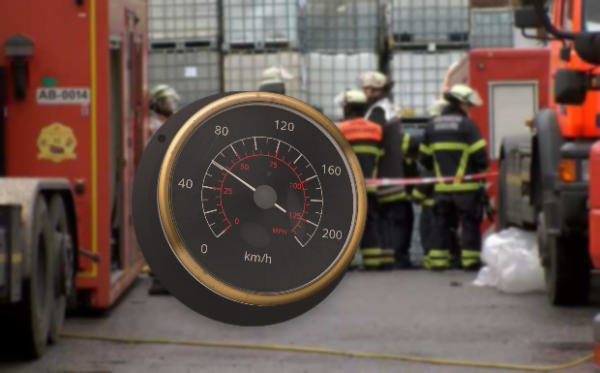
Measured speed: 60 km/h
